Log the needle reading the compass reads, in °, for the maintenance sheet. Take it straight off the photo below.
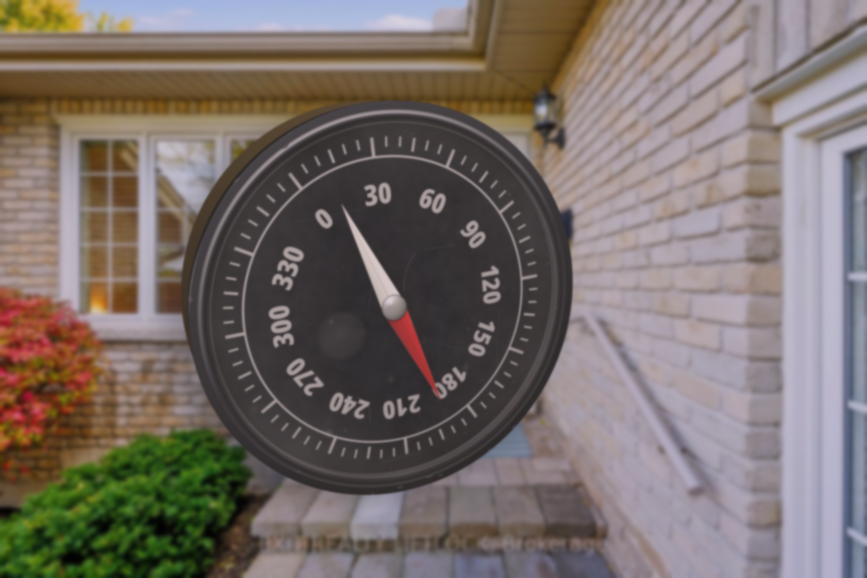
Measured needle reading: 190 °
